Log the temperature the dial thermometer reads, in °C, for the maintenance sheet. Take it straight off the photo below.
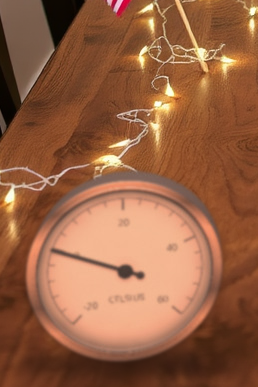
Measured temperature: 0 °C
